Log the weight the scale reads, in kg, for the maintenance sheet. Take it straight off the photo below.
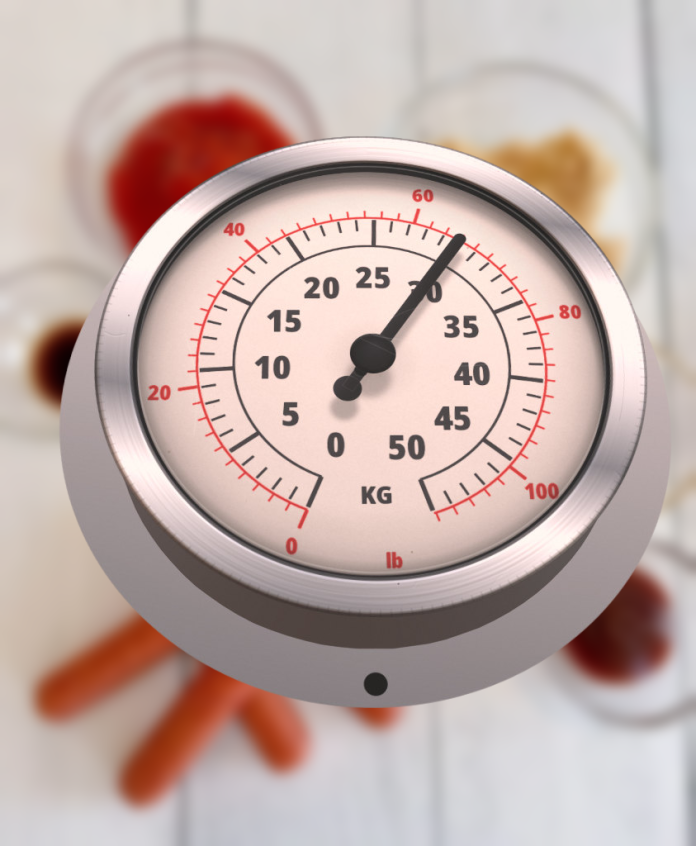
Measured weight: 30 kg
